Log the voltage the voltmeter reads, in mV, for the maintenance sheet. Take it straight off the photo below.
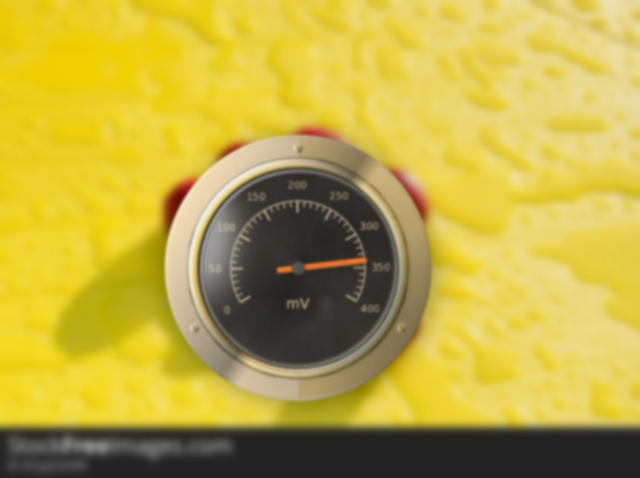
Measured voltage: 340 mV
